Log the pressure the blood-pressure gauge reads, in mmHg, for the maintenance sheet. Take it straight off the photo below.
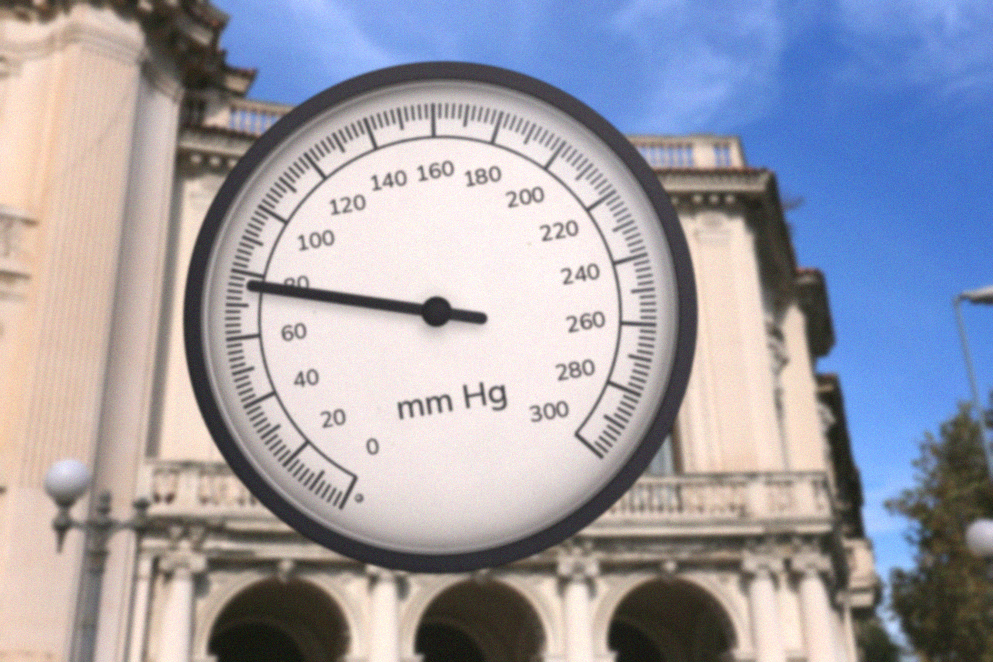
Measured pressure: 76 mmHg
